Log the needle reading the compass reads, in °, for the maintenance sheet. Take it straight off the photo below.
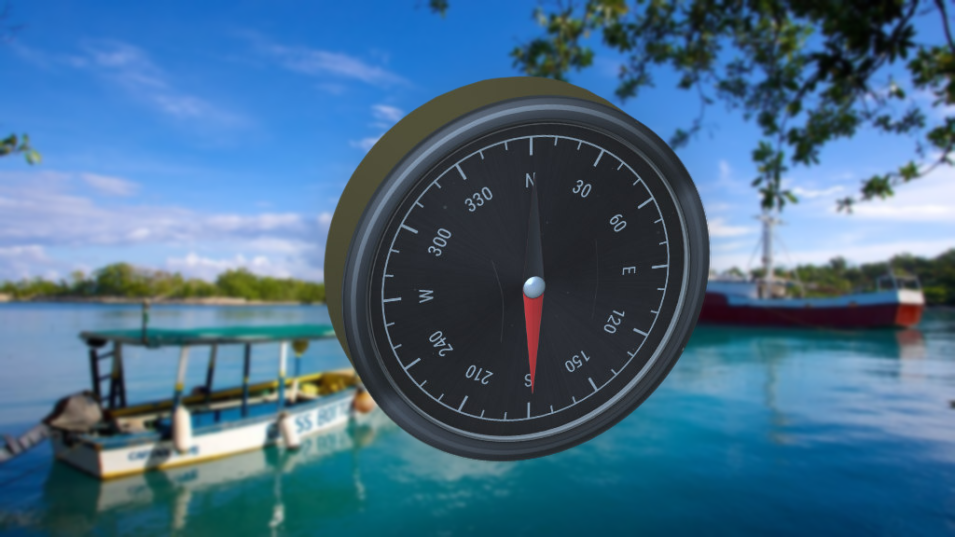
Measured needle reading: 180 °
